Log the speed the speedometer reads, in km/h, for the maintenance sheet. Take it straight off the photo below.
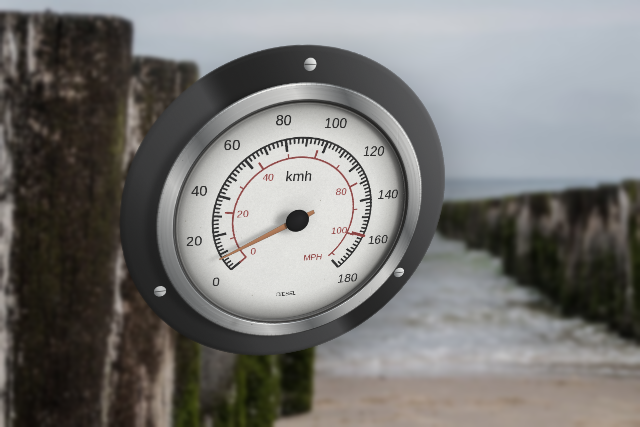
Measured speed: 10 km/h
